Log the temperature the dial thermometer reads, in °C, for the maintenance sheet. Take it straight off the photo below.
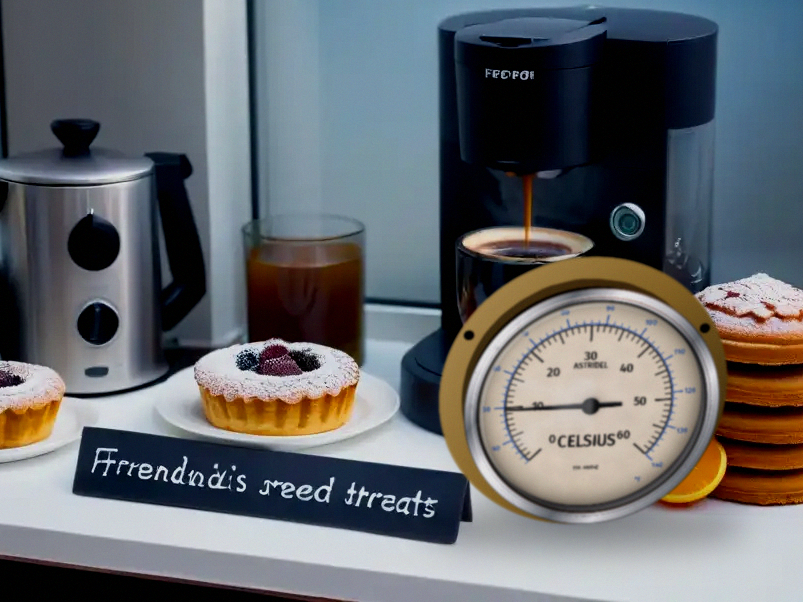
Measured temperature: 10 °C
